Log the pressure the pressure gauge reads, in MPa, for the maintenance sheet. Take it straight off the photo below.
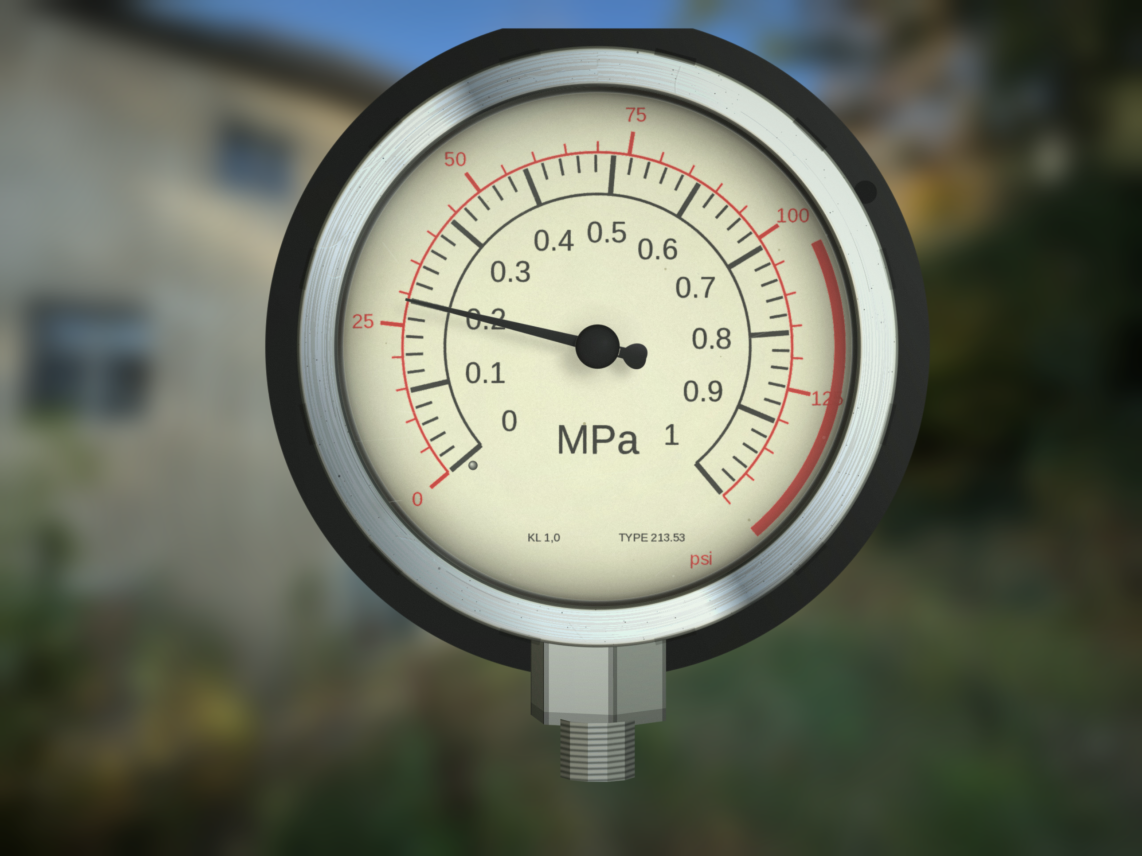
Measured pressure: 0.2 MPa
